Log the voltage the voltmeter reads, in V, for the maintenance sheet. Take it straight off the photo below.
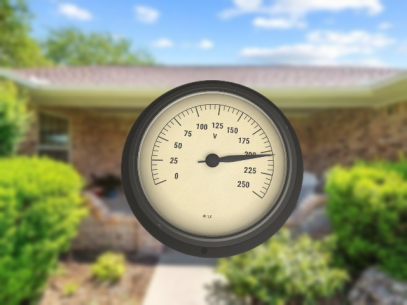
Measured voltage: 205 V
